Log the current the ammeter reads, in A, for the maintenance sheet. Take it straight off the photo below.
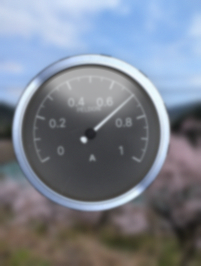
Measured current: 0.7 A
